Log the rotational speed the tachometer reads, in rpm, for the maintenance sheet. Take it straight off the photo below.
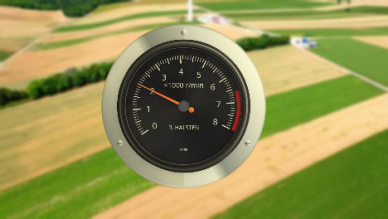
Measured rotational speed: 2000 rpm
